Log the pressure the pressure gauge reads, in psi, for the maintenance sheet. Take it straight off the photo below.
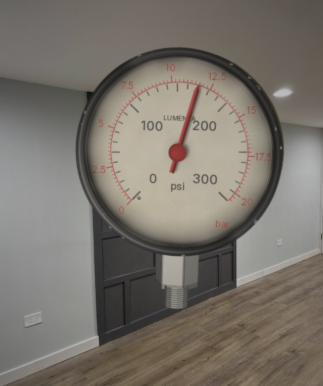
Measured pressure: 170 psi
